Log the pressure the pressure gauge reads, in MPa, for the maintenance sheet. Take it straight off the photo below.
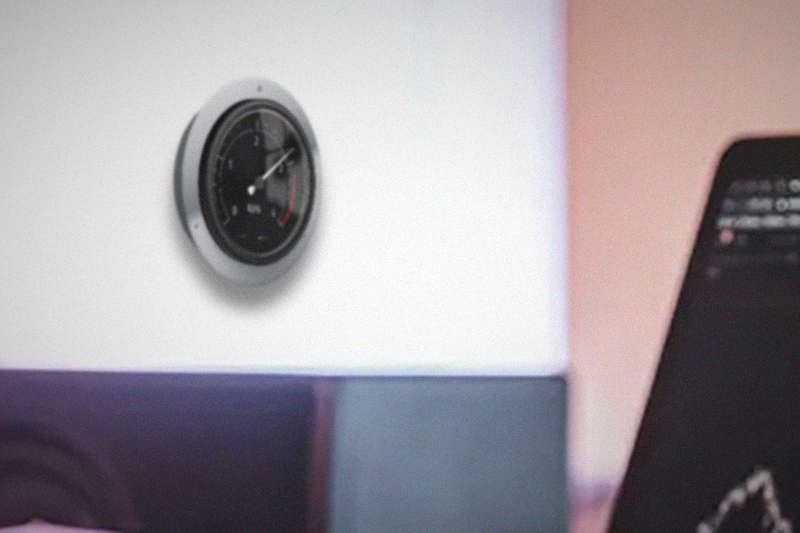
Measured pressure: 2.8 MPa
